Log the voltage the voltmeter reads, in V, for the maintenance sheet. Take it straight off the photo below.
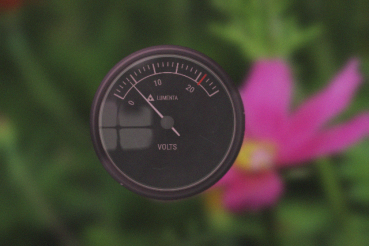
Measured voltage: 4 V
